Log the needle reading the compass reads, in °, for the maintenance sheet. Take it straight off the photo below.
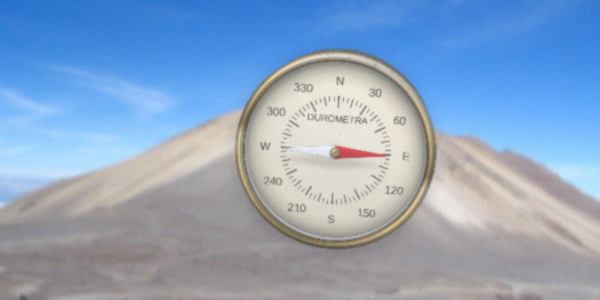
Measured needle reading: 90 °
